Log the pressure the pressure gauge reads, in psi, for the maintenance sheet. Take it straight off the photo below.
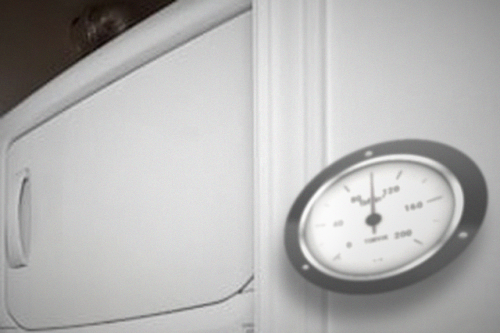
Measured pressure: 100 psi
